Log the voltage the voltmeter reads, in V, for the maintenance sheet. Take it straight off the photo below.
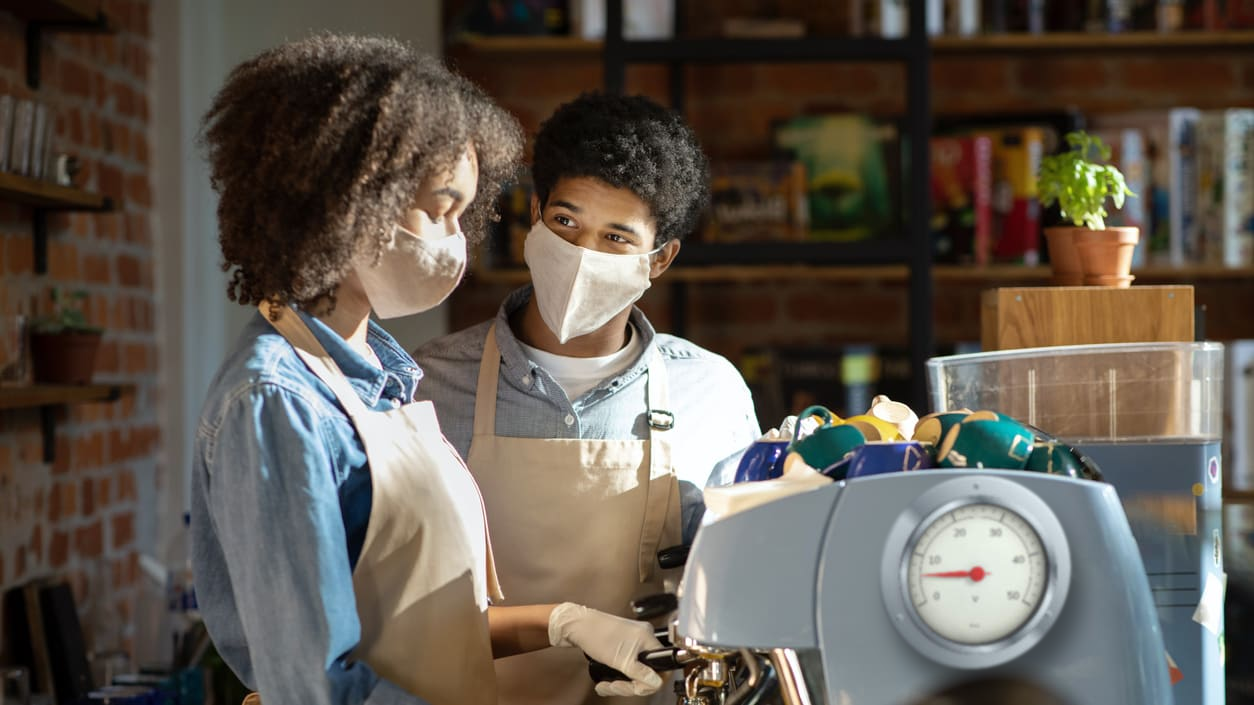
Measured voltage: 6 V
